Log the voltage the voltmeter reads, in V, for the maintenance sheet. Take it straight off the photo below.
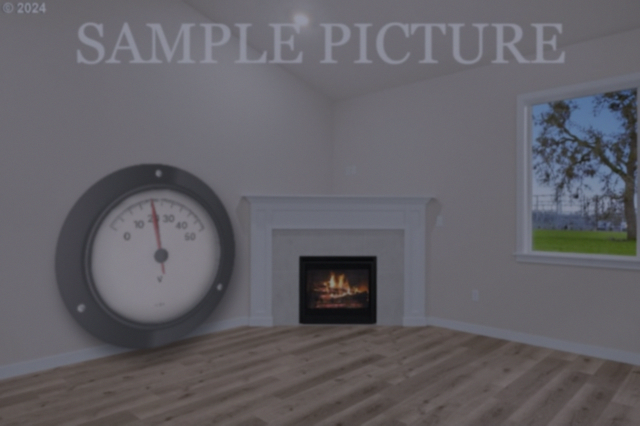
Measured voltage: 20 V
